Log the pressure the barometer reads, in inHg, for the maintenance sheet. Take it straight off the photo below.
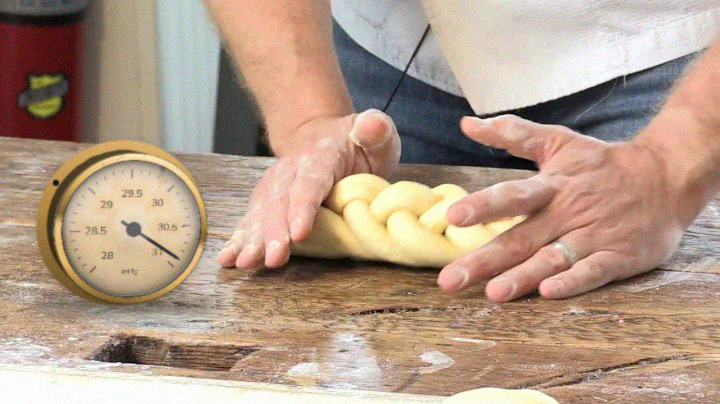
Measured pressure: 30.9 inHg
